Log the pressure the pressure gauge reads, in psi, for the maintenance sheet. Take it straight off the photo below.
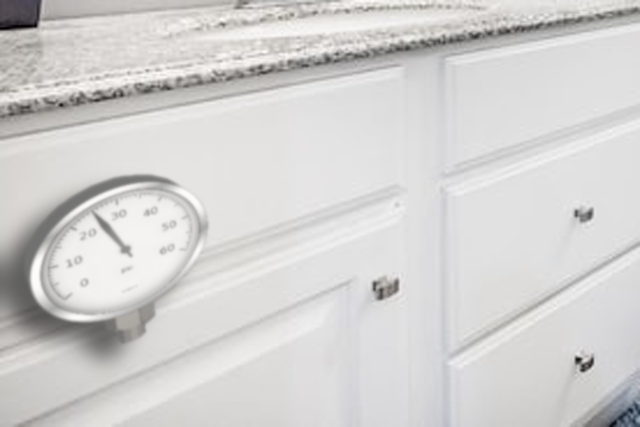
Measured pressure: 25 psi
